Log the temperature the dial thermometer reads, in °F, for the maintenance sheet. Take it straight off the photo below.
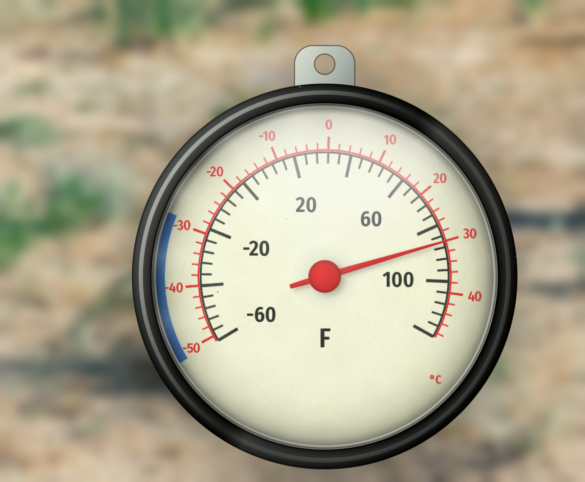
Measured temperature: 86 °F
